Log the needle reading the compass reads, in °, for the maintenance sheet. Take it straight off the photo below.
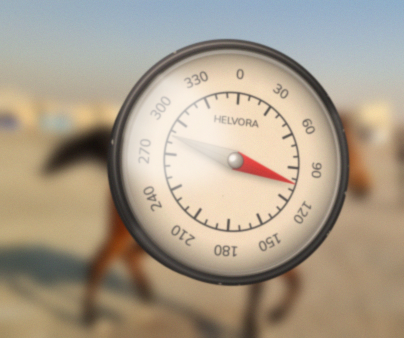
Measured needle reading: 105 °
